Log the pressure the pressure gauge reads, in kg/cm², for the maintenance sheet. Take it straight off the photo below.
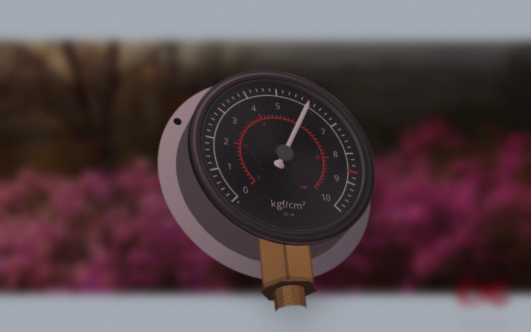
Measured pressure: 6 kg/cm²
